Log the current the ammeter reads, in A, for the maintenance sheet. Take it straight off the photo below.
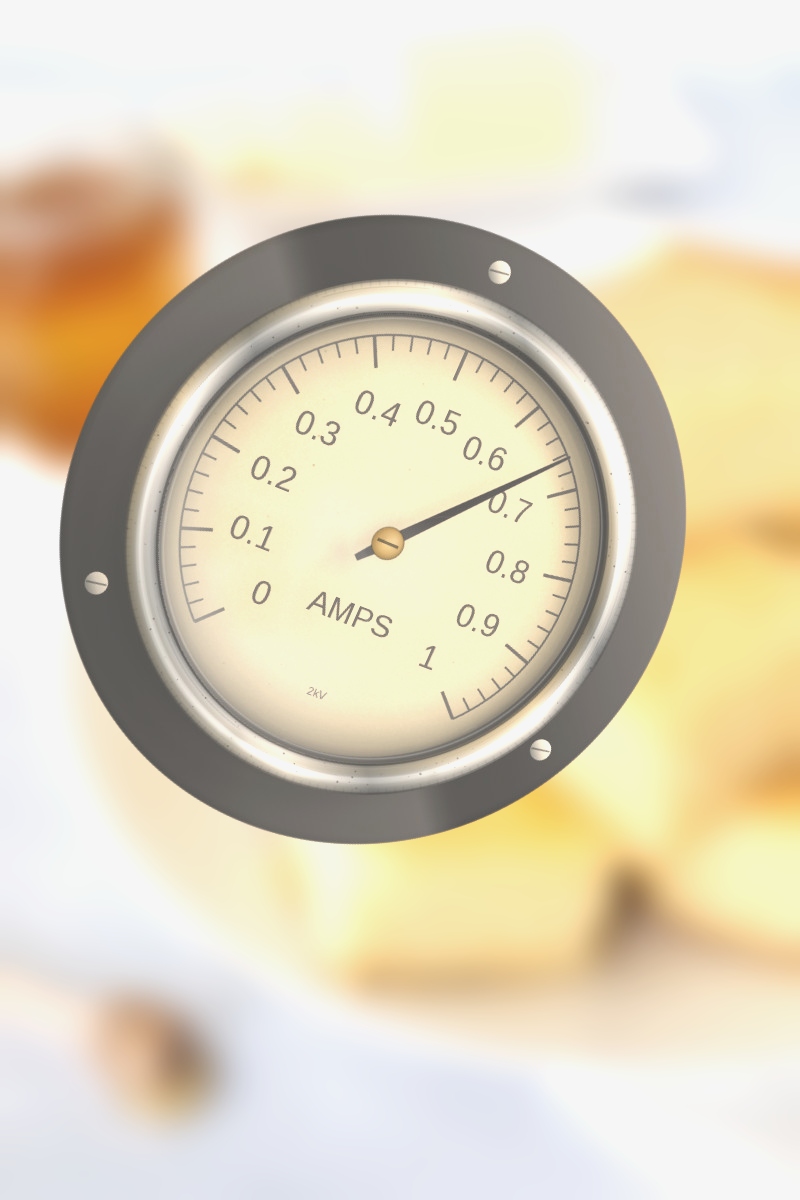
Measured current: 0.66 A
